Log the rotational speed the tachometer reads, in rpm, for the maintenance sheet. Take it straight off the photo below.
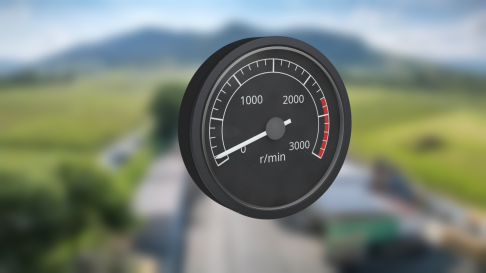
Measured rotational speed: 100 rpm
